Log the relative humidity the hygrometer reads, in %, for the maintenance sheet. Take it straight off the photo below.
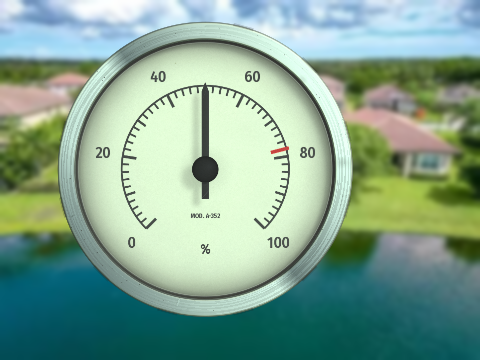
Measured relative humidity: 50 %
